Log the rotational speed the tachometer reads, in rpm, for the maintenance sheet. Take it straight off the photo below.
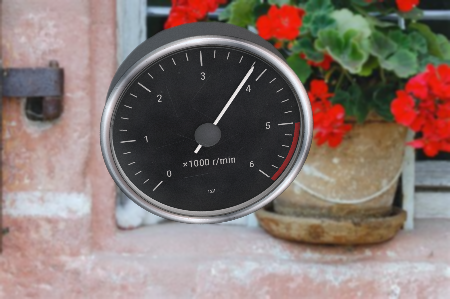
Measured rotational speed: 3800 rpm
